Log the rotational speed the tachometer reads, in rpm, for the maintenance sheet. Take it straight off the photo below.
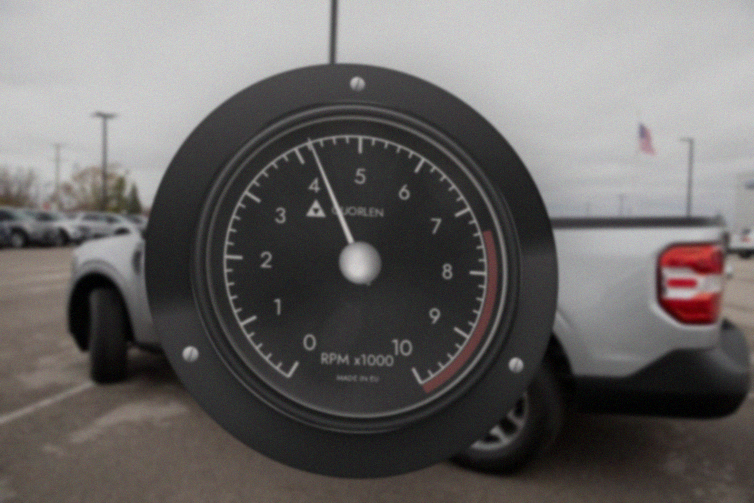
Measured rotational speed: 4200 rpm
